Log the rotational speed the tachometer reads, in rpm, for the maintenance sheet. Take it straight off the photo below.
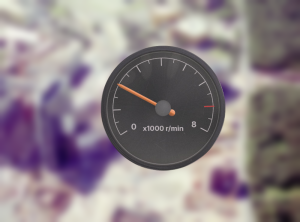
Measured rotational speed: 2000 rpm
